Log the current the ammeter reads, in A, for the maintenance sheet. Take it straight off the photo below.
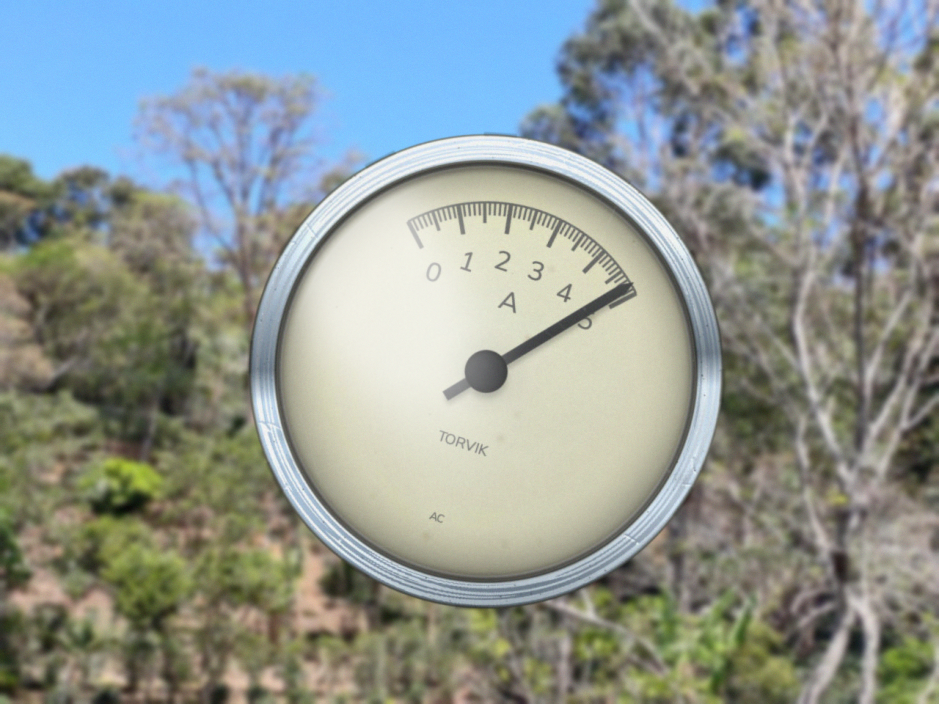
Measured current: 4.8 A
